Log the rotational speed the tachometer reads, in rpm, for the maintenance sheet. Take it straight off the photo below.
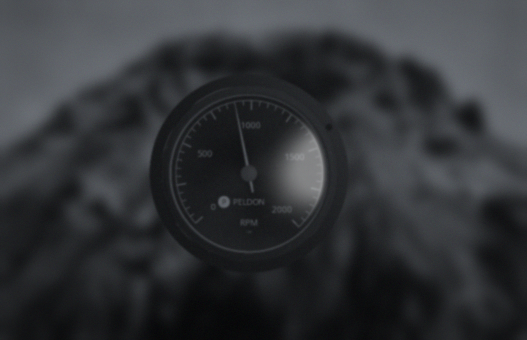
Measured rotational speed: 900 rpm
